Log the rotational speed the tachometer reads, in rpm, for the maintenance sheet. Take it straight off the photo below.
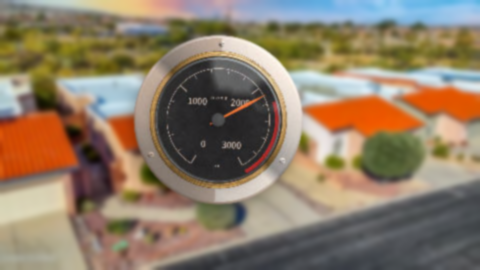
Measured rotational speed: 2100 rpm
